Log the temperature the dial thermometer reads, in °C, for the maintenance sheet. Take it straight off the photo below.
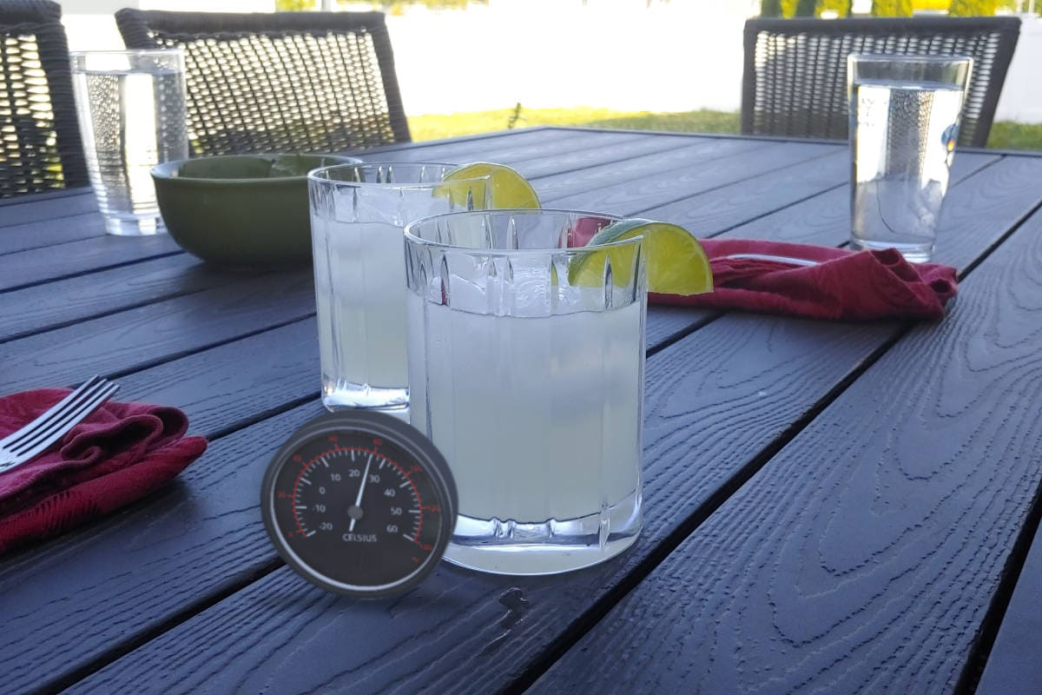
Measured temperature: 26 °C
